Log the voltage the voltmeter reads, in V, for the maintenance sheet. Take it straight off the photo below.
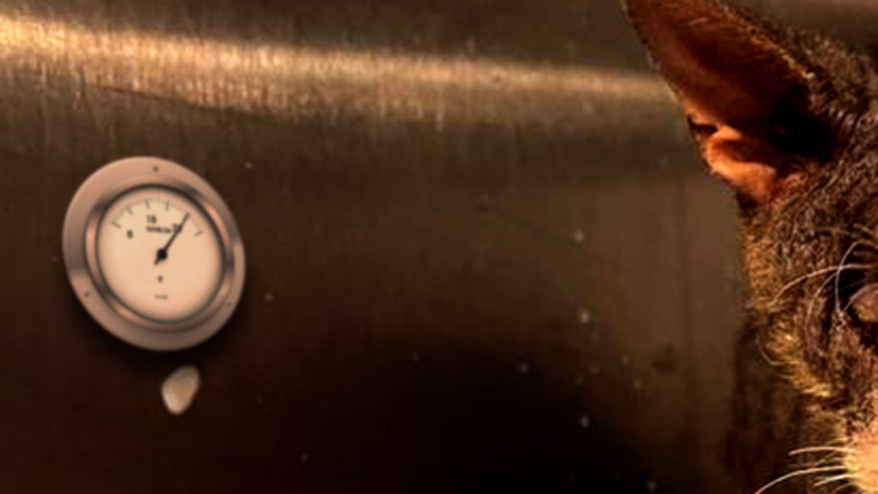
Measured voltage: 20 V
